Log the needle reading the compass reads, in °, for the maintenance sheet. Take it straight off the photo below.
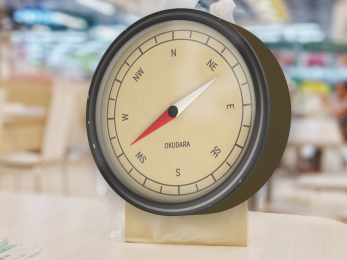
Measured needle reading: 240 °
